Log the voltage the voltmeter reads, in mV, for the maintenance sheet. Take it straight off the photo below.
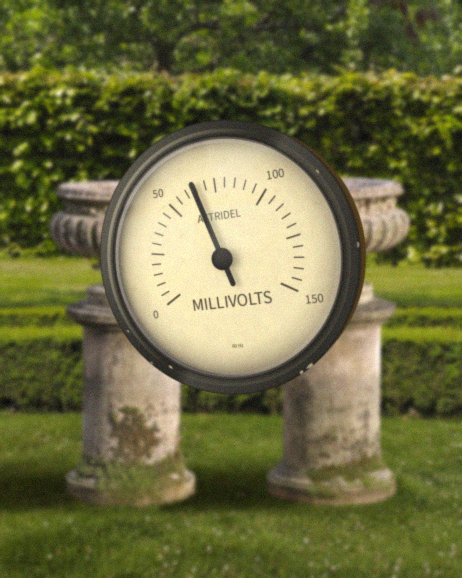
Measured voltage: 65 mV
